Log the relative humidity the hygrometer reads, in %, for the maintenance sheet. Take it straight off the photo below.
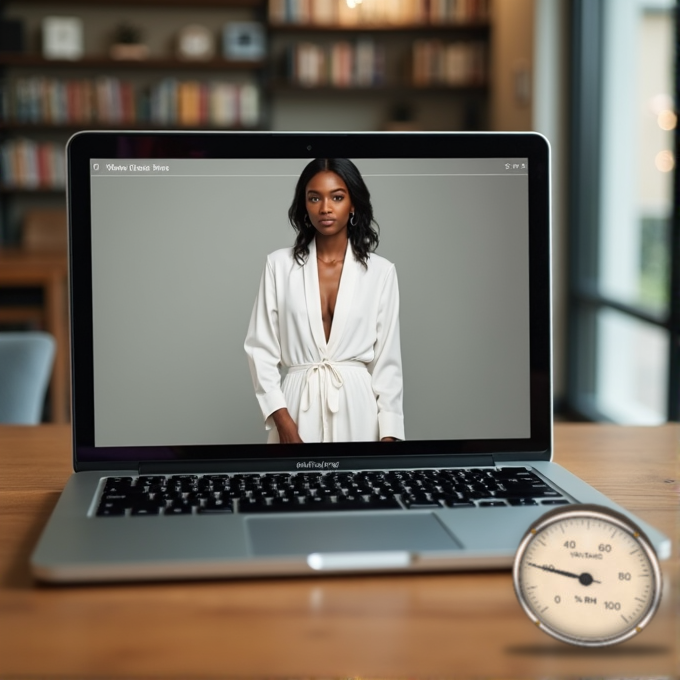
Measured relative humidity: 20 %
